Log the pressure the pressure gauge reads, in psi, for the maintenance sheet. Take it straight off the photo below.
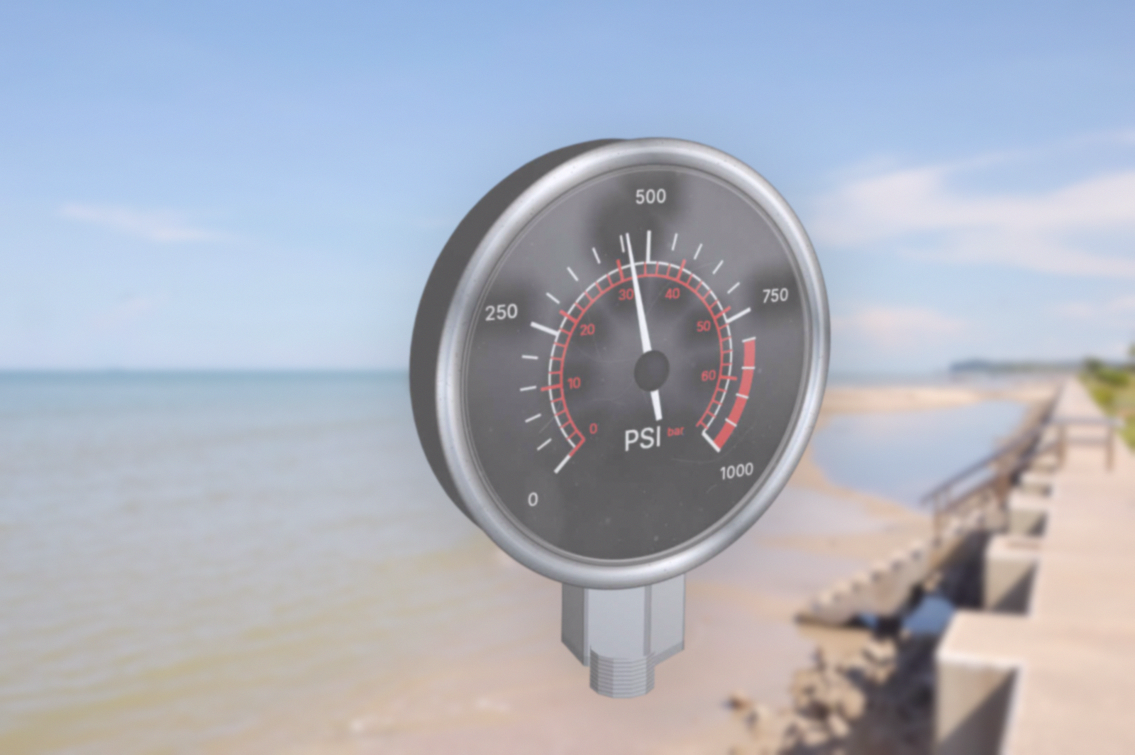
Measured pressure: 450 psi
